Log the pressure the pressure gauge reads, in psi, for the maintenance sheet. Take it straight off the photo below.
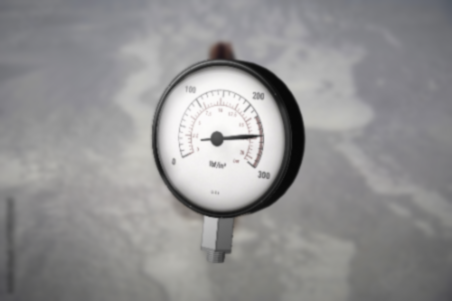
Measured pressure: 250 psi
